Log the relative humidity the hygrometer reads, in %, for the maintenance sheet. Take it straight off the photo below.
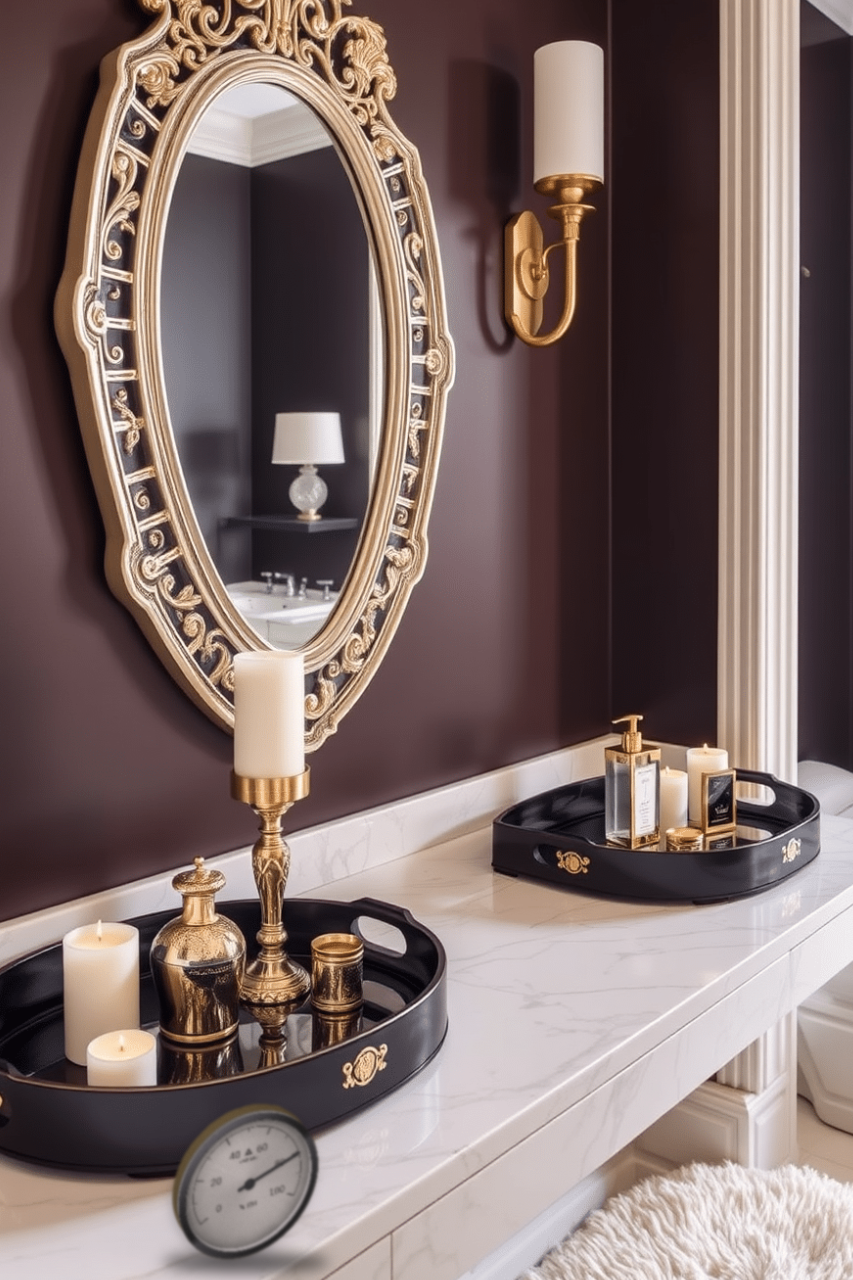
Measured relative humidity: 80 %
